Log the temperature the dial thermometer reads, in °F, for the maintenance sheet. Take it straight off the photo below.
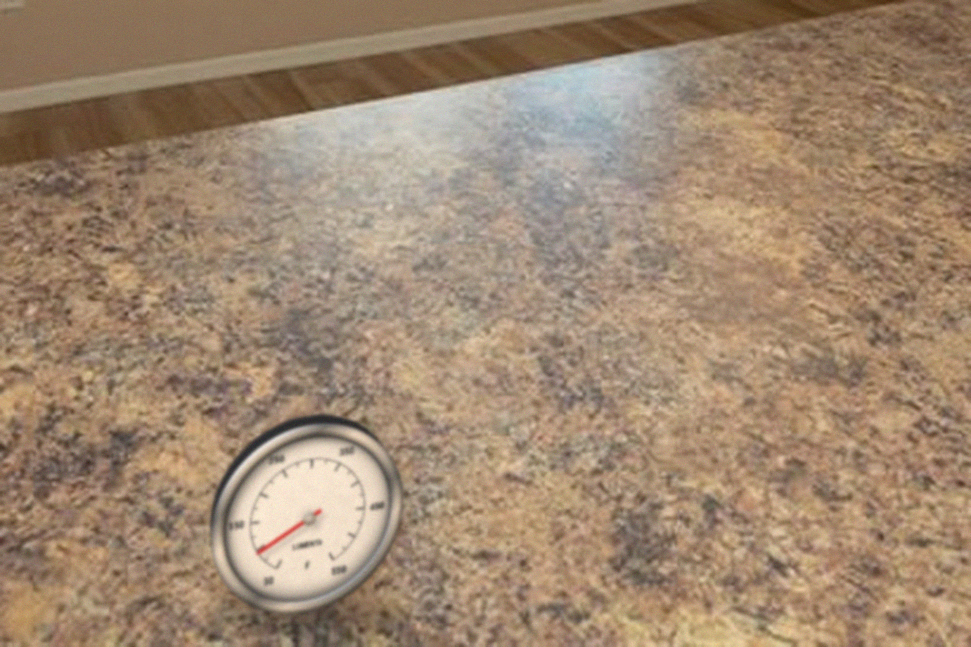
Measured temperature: 100 °F
